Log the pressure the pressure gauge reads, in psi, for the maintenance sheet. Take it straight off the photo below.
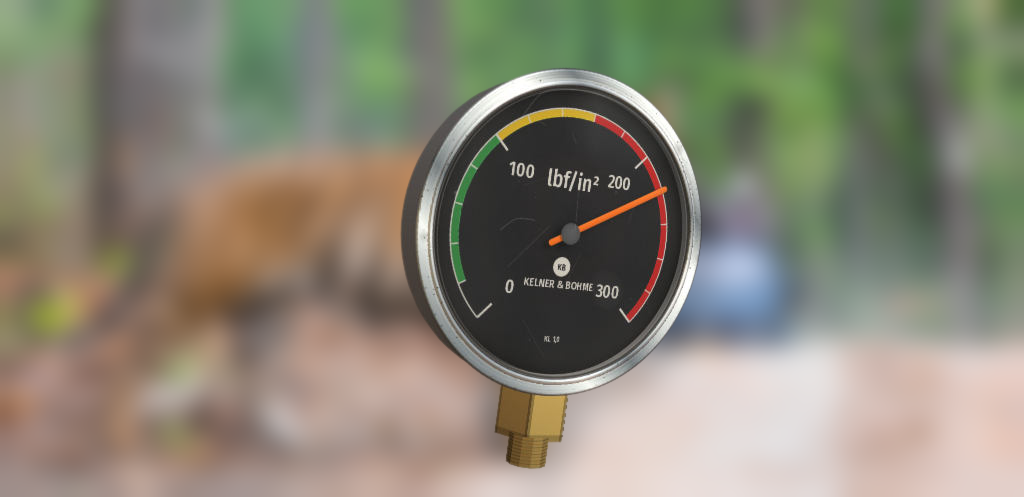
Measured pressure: 220 psi
